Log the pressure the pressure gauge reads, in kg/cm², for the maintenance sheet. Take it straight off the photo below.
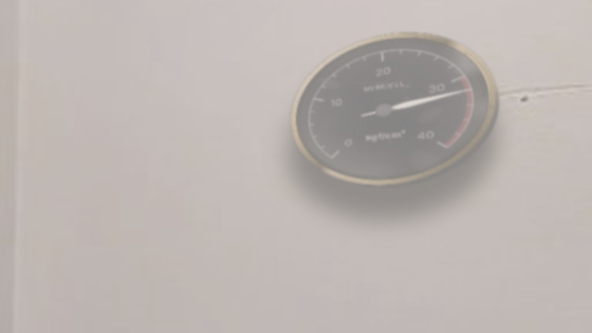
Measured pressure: 32 kg/cm²
